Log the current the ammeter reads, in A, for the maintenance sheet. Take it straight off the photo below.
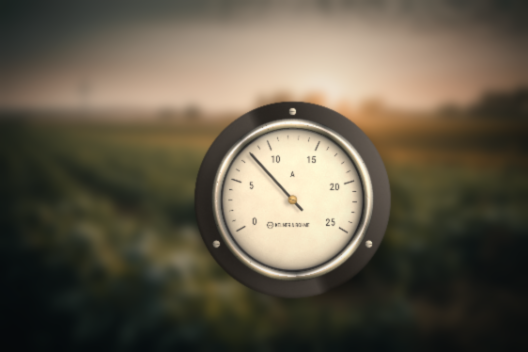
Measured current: 8 A
